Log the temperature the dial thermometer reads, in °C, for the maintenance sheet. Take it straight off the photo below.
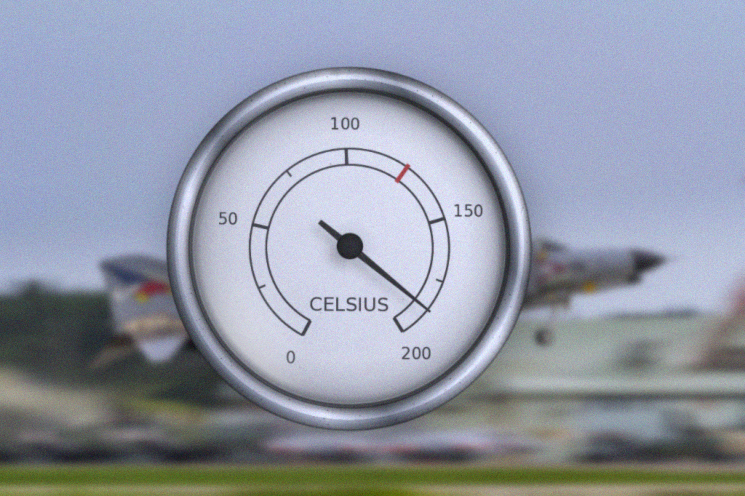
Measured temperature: 187.5 °C
